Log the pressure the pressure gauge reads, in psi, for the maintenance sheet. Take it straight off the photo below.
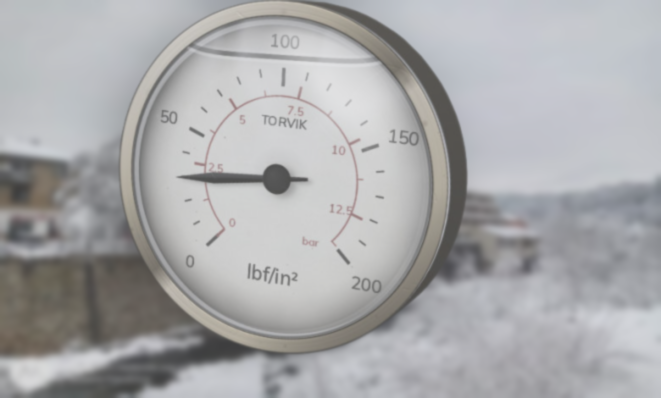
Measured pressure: 30 psi
